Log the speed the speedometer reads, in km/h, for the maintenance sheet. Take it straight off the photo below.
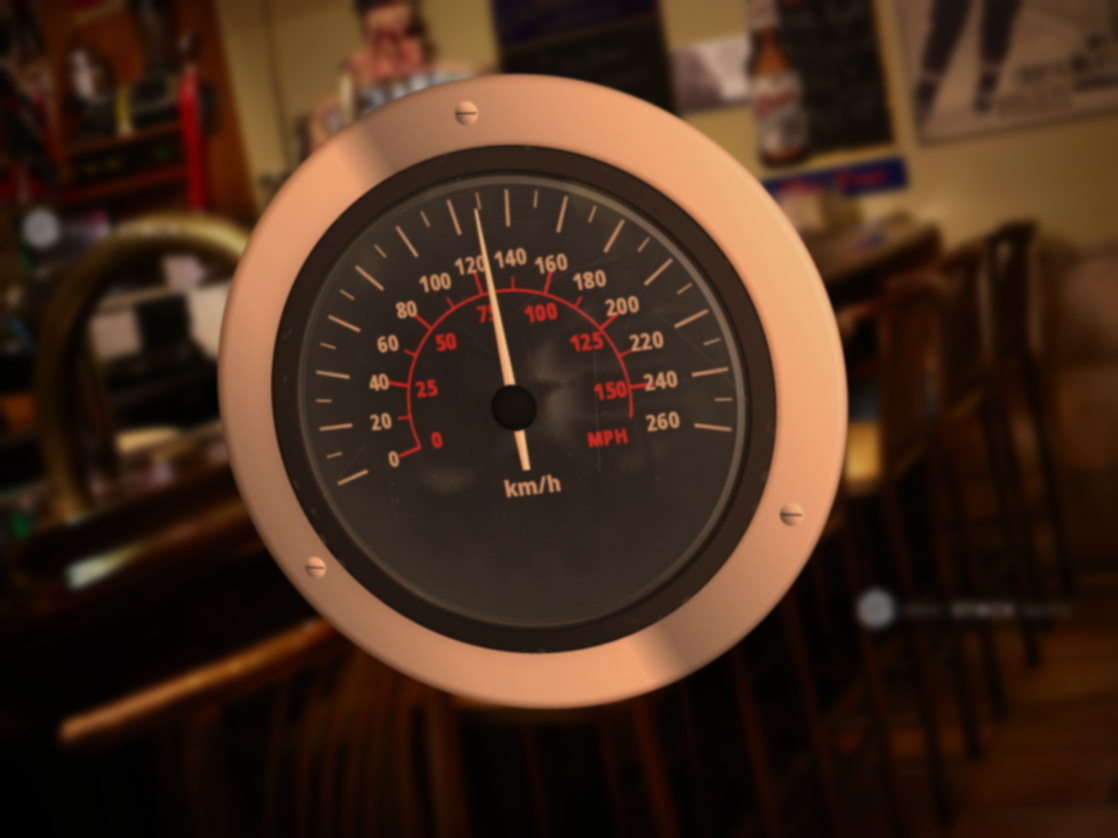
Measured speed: 130 km/h
